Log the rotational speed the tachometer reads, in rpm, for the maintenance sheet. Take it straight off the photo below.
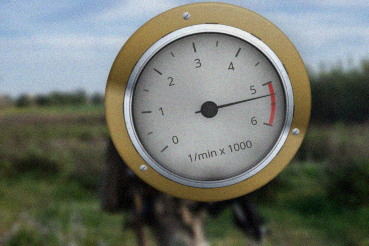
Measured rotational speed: 5250 rpm
